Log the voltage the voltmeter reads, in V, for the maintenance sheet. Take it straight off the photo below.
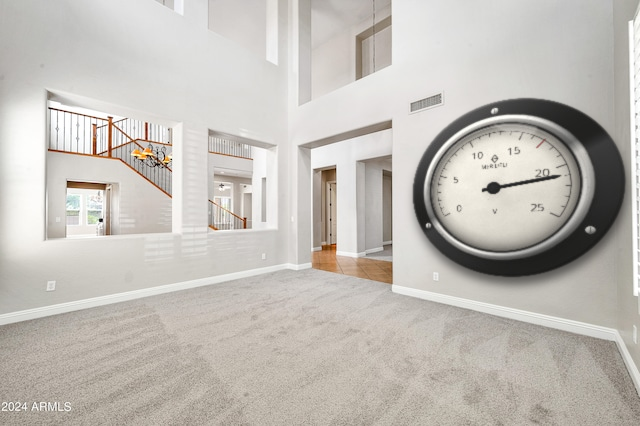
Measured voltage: 21 V
